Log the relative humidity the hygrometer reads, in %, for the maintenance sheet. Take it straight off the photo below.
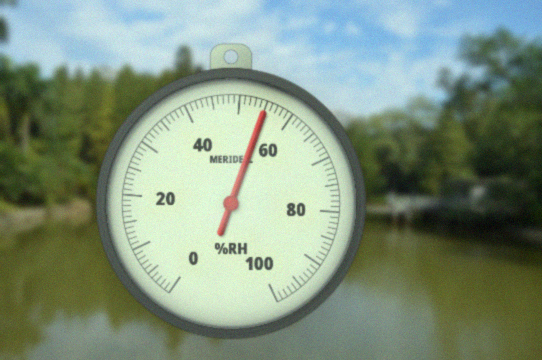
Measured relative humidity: 55 %
